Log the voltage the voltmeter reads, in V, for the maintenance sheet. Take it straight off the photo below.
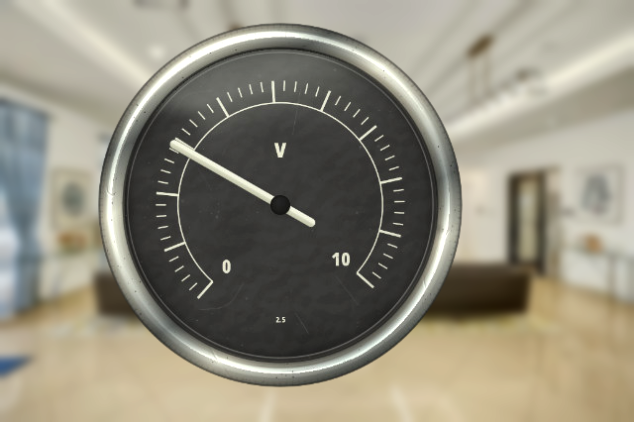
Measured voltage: 2.9 V
